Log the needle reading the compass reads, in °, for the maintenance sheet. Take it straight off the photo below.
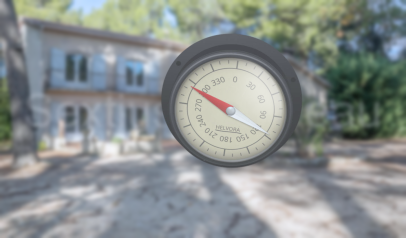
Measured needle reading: 295 °
